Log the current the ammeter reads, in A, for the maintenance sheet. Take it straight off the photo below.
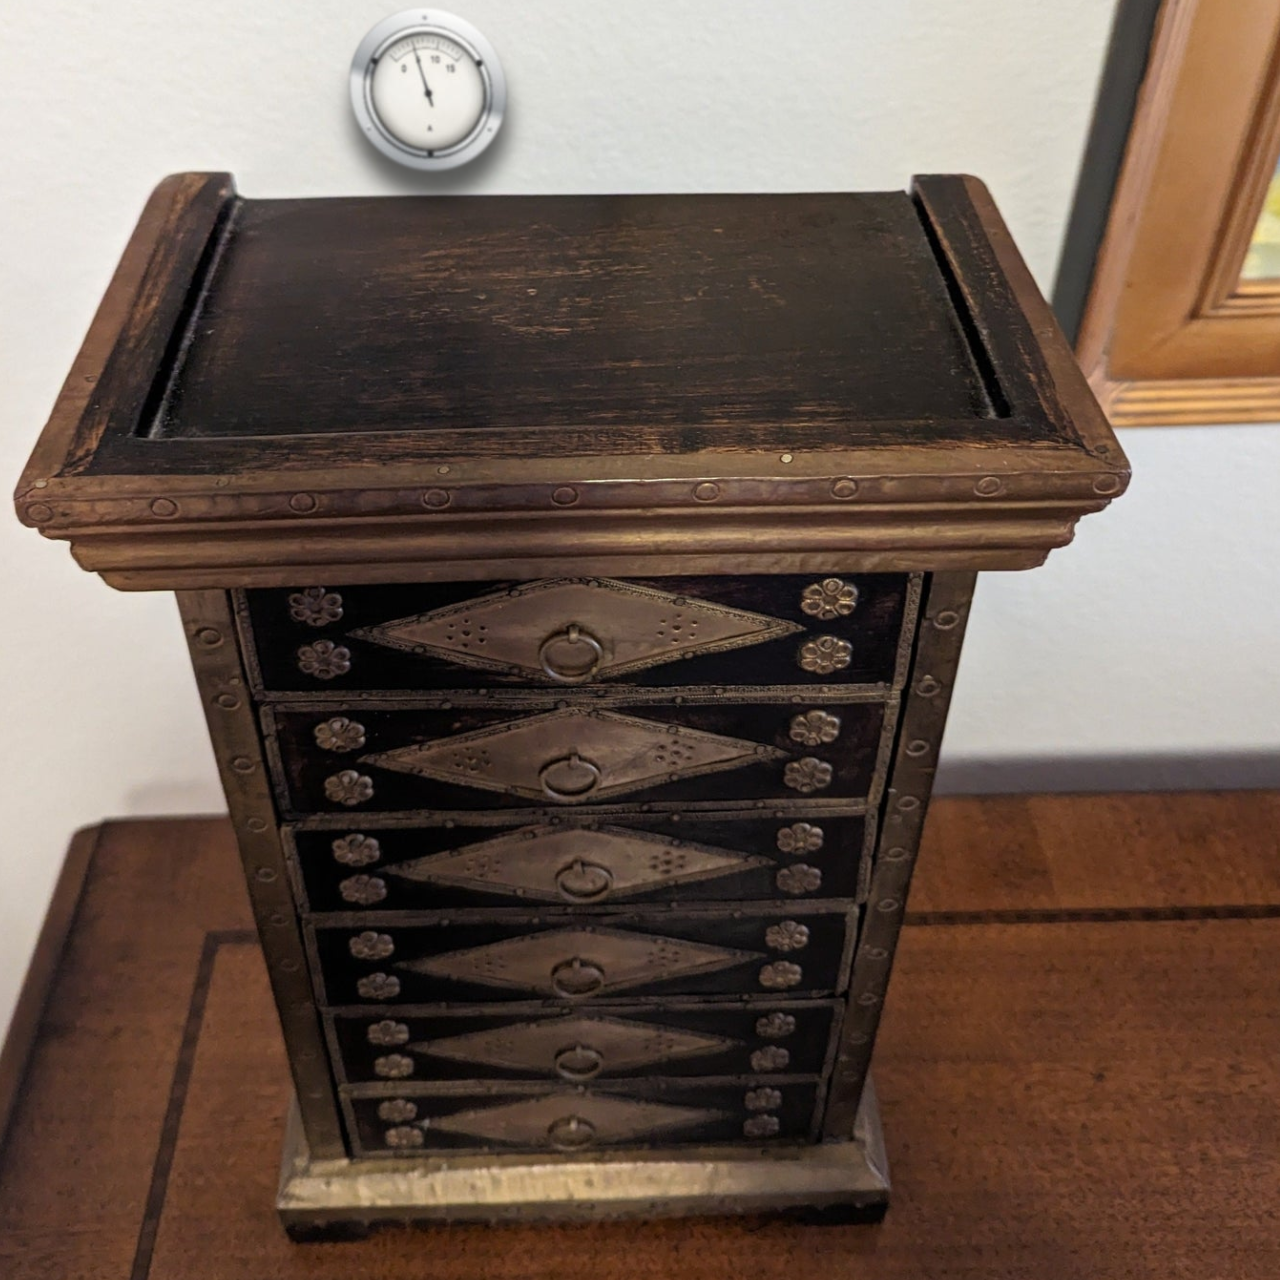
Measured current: 5 A
